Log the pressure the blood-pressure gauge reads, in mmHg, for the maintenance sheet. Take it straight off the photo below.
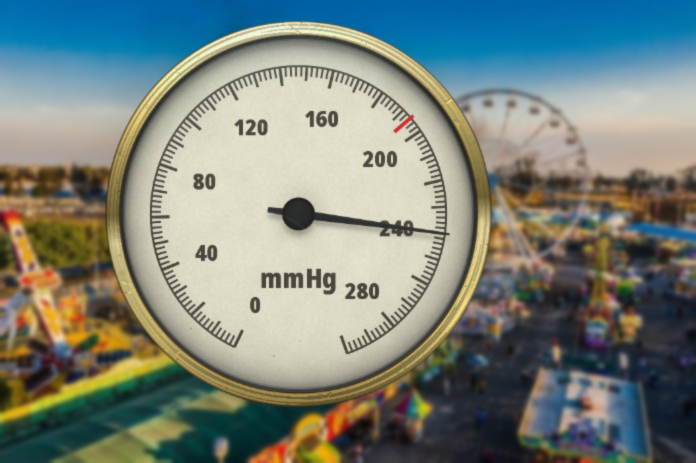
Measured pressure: 240 mmHg
